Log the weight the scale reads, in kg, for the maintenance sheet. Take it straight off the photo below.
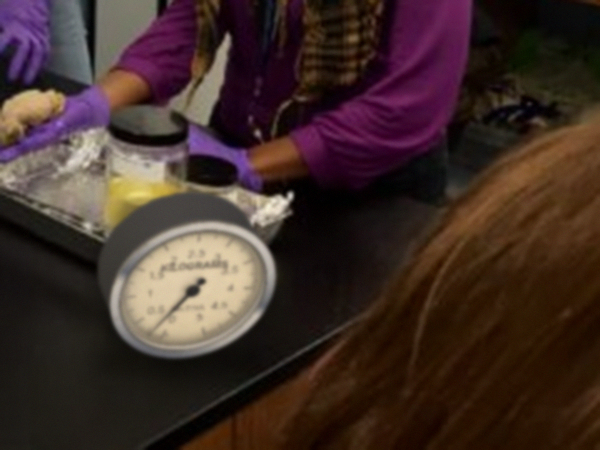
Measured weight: 0.25 kg
